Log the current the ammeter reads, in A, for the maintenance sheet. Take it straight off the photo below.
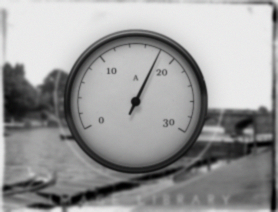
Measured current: 18 A
